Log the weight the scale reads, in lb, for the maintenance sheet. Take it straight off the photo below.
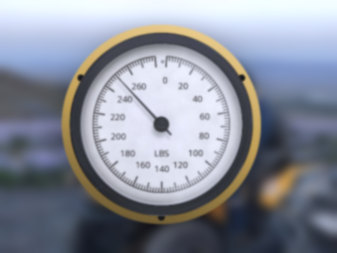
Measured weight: 250 lb
